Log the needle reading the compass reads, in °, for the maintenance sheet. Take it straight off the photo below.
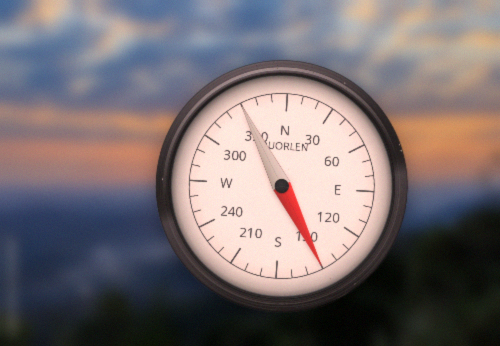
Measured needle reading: 150 °
